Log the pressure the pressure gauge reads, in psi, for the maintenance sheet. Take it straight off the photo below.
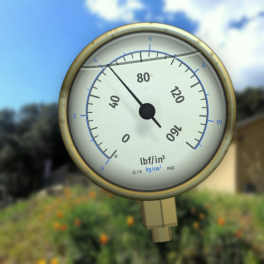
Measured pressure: 60 psi
